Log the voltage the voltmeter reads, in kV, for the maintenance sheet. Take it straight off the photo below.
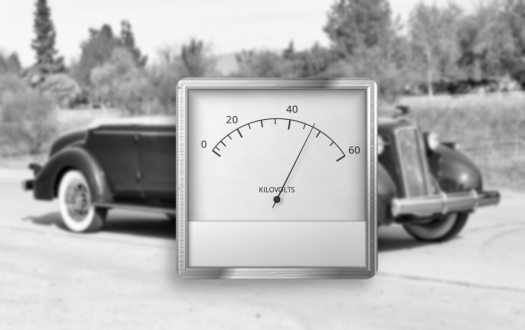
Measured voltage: 47.5 kV
